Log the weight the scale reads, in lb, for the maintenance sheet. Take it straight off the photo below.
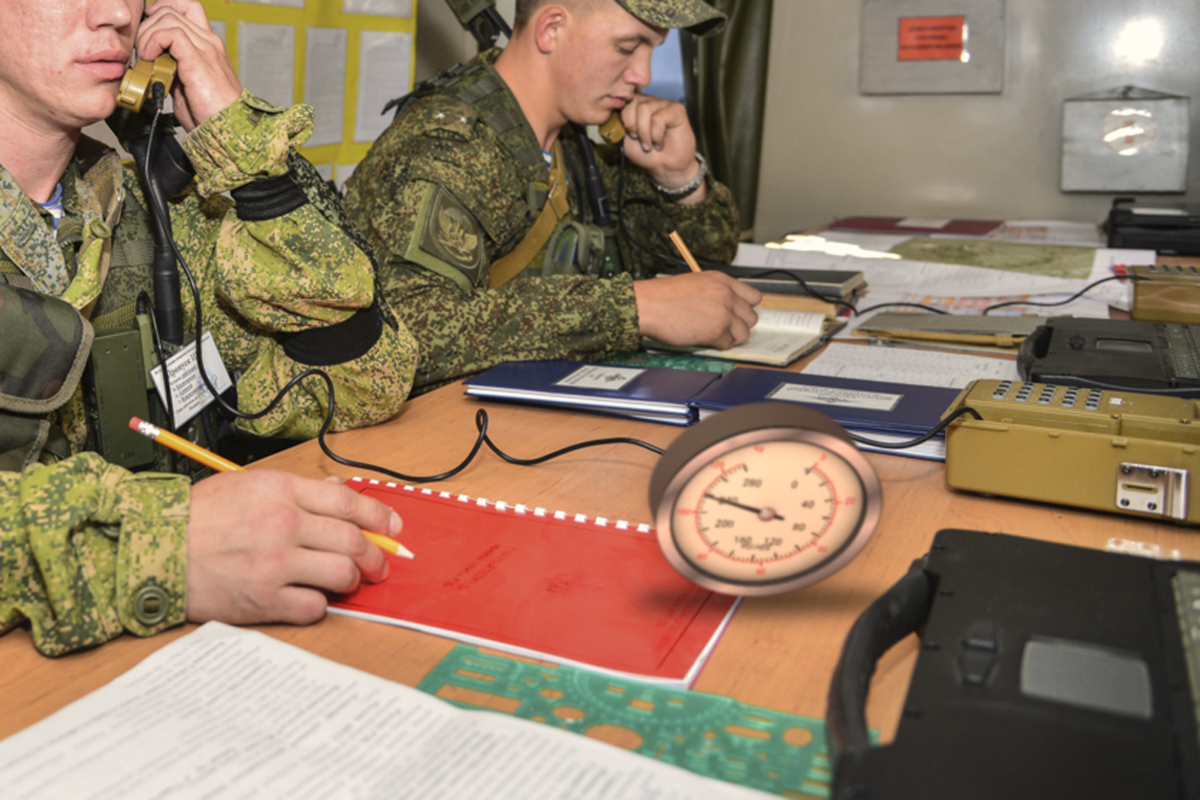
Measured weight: 240 lb
